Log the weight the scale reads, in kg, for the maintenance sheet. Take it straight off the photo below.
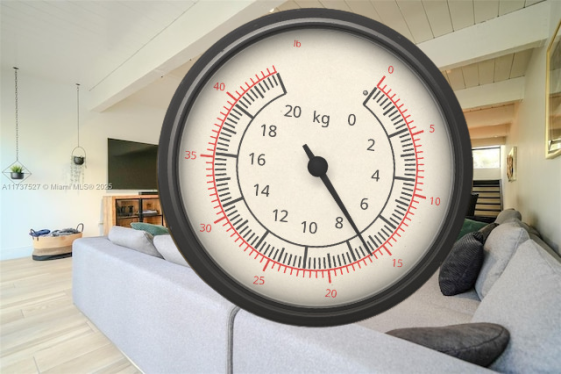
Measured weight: 7.4 kg
